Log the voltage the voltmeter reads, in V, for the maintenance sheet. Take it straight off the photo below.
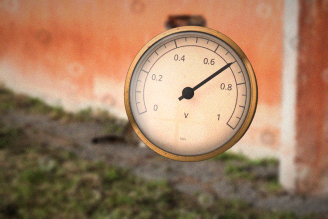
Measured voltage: 0.7 V
